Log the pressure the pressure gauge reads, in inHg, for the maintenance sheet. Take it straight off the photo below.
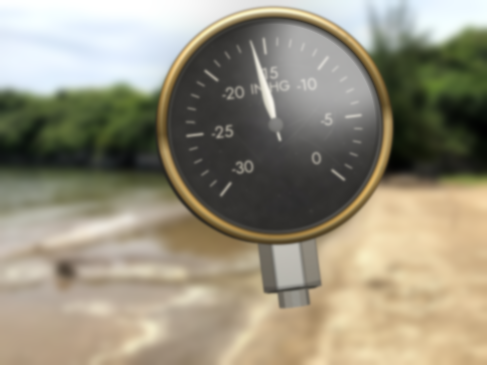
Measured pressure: -16 inHg
